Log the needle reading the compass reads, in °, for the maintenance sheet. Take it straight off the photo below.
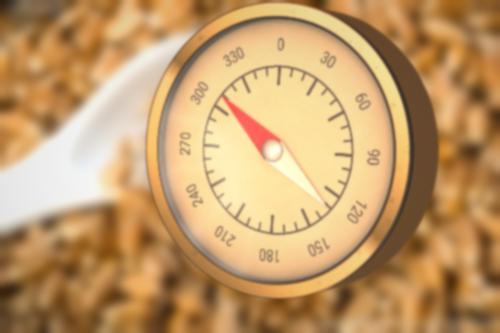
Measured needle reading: 310 °
